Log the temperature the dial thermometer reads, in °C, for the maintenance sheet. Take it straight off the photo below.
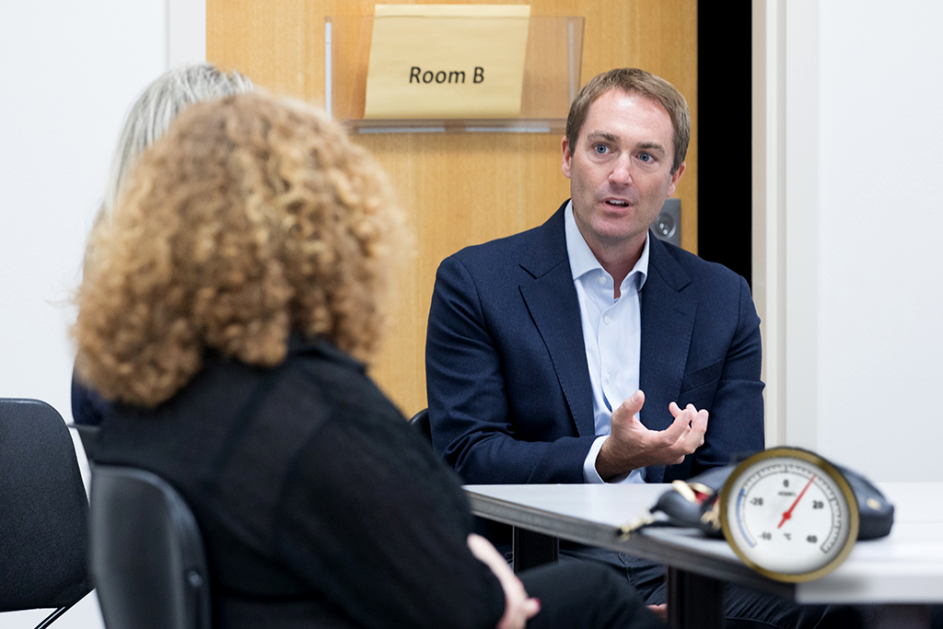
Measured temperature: 10 °C
